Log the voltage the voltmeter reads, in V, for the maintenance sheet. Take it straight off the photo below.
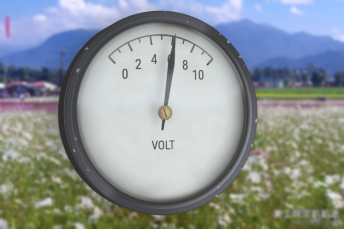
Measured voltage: 6 V
